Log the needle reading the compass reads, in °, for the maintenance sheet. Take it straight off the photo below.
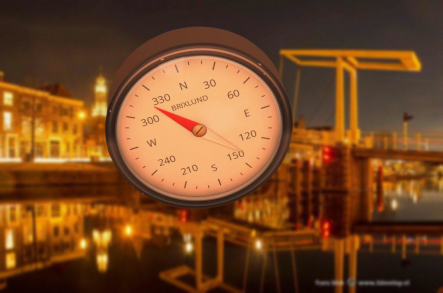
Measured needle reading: 320 °
